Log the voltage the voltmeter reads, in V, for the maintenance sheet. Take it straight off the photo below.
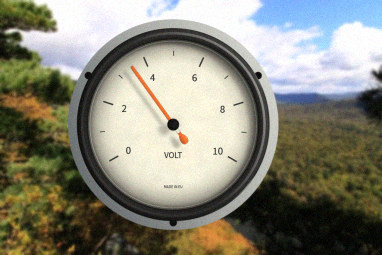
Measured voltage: 3.5 V
